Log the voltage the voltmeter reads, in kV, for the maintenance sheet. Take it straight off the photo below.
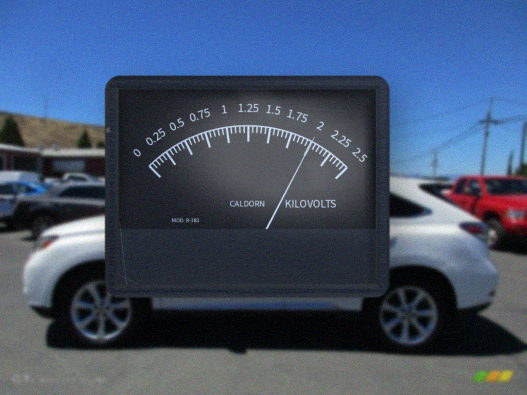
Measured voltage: 2 kV
